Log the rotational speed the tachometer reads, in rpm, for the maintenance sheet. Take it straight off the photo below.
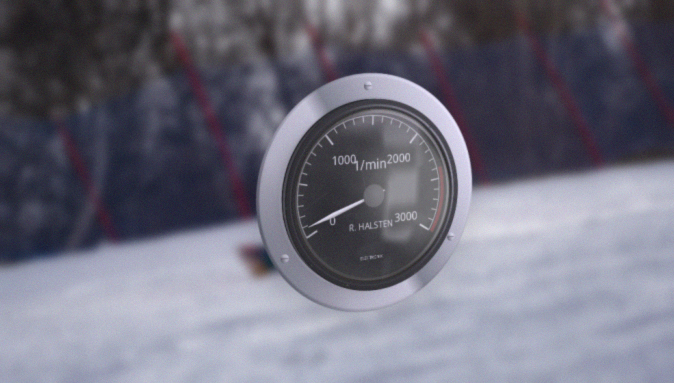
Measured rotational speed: 100 rpm
